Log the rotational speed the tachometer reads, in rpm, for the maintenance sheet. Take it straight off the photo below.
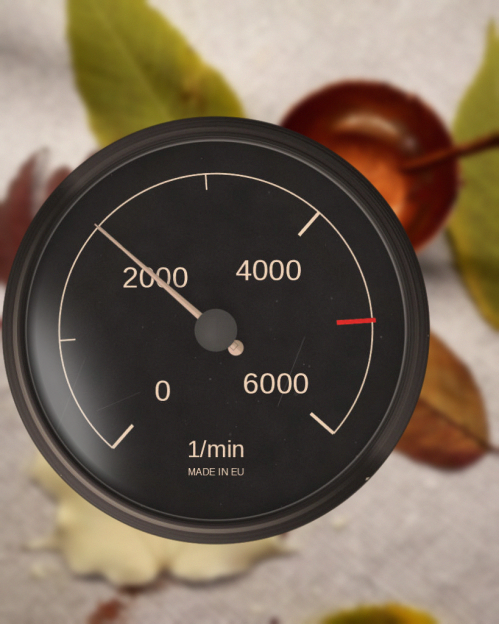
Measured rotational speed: 2000 rpm
